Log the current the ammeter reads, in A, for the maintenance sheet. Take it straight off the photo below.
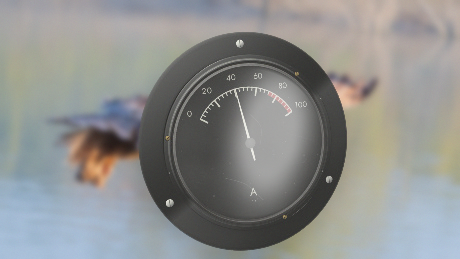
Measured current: 40 A
